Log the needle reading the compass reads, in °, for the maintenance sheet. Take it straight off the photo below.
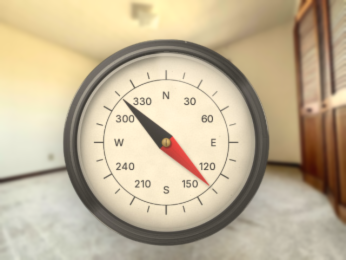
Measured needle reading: 135 °
